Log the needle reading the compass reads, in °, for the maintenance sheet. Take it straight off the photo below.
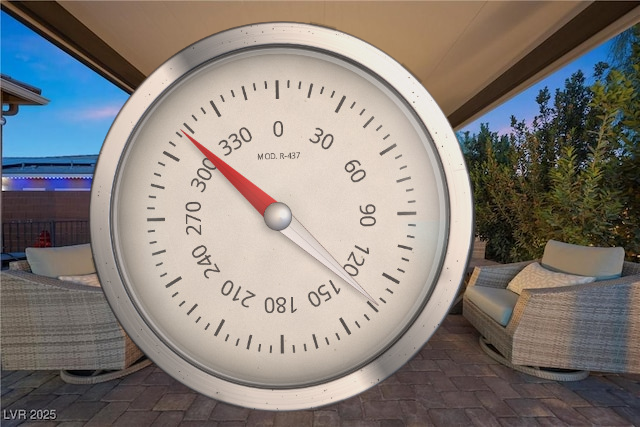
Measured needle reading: 312.5 °
